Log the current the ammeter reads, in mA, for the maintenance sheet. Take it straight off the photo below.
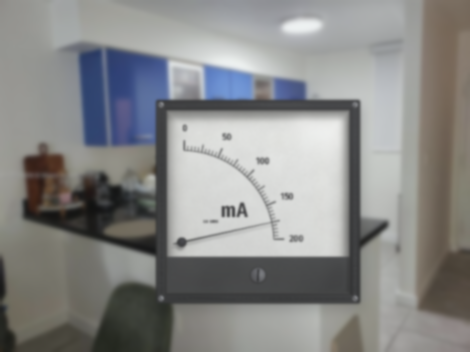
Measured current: 175 mA
